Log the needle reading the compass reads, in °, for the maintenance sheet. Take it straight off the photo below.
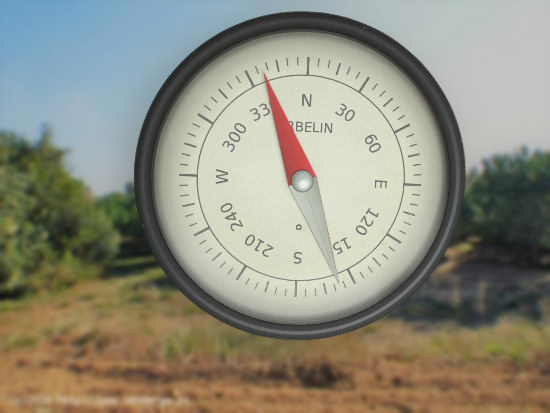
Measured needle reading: 337.5 °
